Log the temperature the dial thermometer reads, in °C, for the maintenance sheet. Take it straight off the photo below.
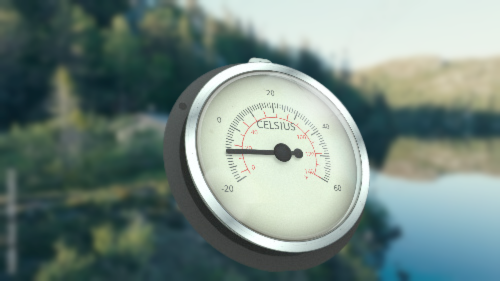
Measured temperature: -10 °C
